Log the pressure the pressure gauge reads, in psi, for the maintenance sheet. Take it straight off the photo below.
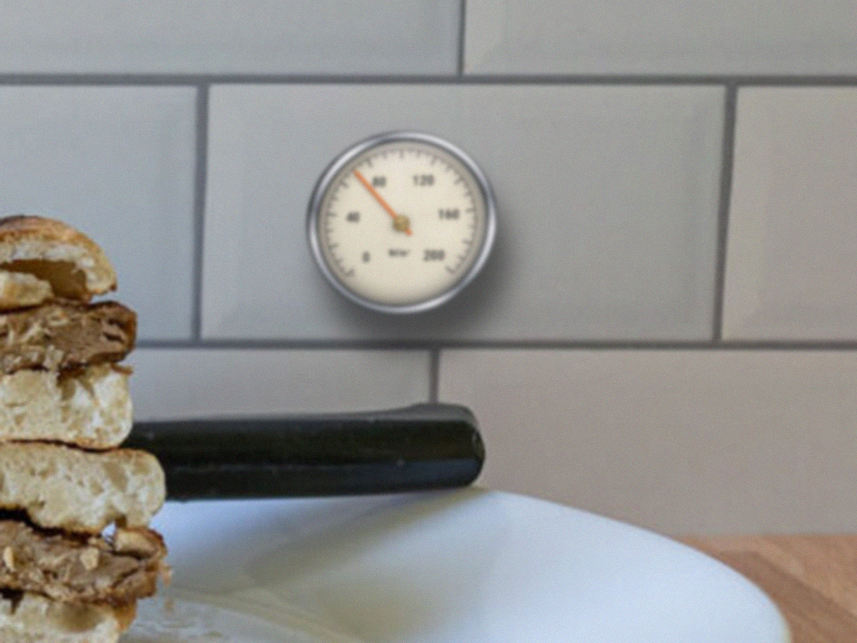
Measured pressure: 70 psi
